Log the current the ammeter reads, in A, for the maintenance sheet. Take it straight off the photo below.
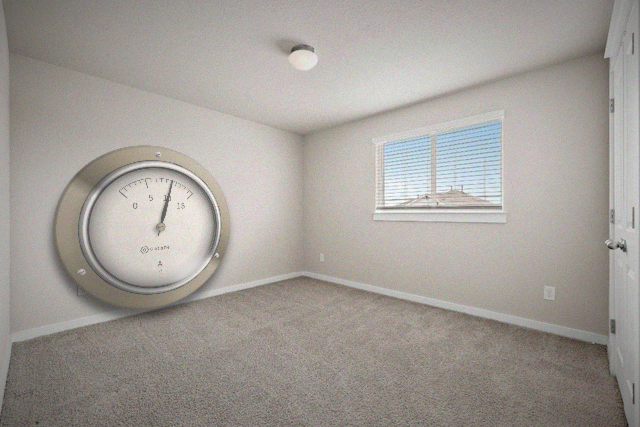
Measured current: 10 A
